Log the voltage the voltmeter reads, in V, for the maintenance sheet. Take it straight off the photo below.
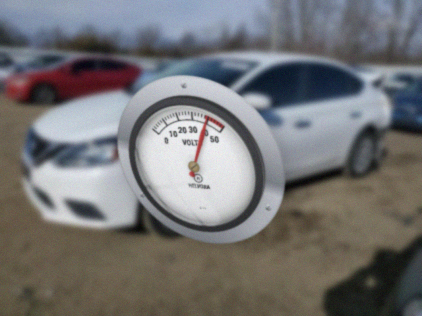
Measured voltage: 40 V
